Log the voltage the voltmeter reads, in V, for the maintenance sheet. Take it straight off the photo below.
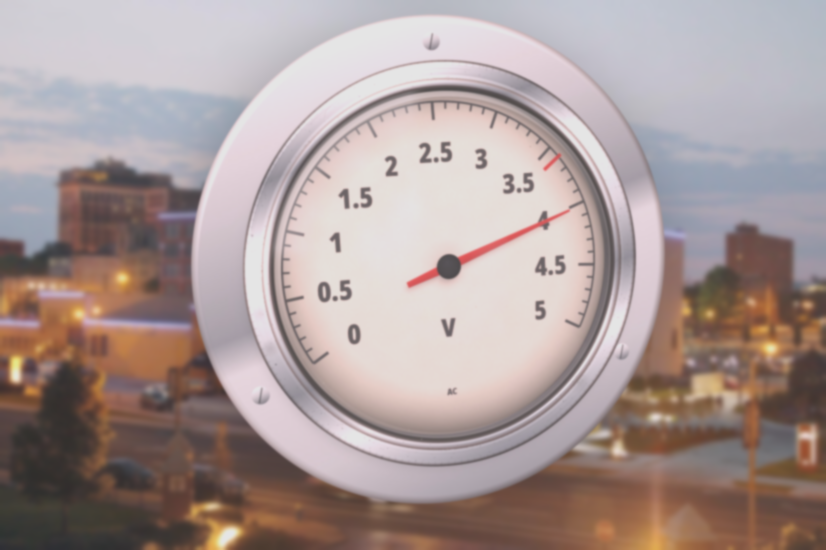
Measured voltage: 4 V
